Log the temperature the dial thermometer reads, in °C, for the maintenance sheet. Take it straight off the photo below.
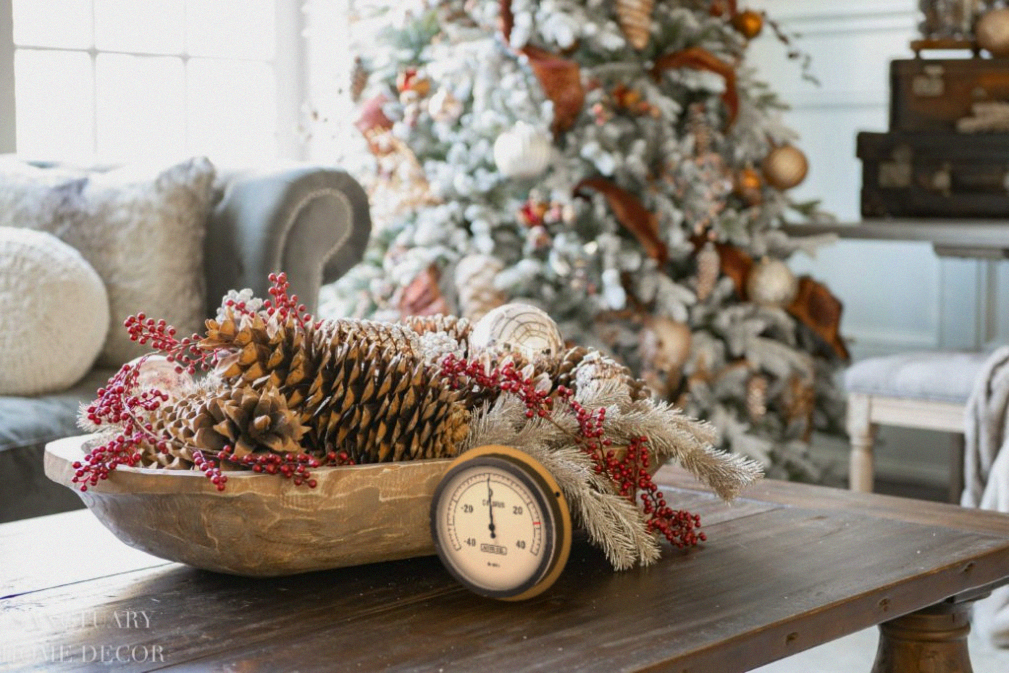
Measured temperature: 0 °C
